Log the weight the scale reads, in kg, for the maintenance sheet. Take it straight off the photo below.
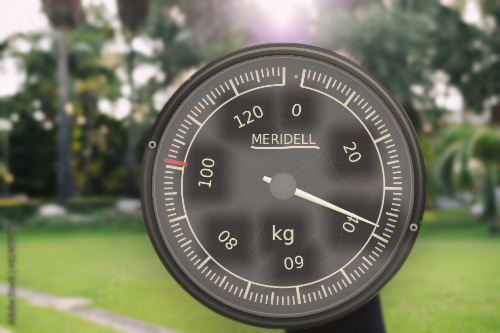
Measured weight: 38 kg
